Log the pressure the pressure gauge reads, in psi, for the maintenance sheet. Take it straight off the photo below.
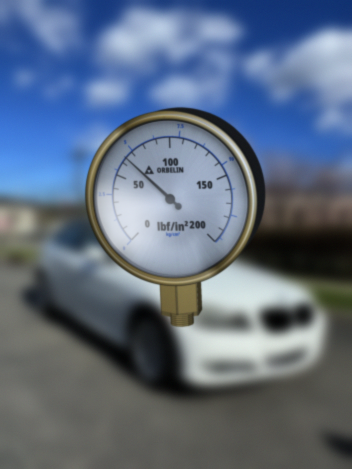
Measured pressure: 65 psi
